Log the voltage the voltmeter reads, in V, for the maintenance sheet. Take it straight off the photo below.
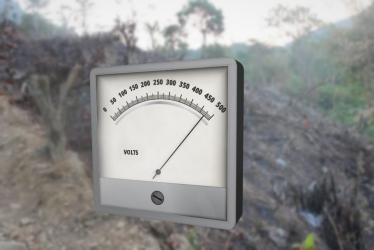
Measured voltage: 475 V
